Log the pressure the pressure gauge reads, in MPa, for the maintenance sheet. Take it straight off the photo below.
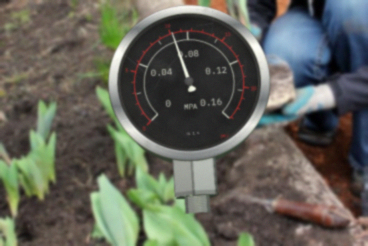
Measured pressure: 0.07 MPa
